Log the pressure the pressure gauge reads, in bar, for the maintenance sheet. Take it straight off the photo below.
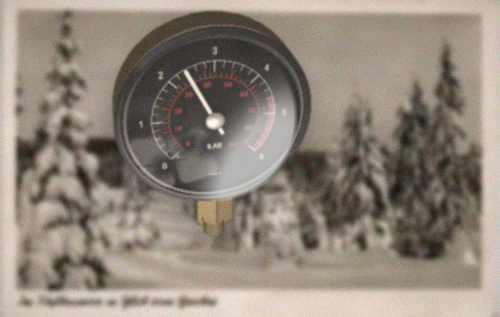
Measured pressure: 2.4 bar
